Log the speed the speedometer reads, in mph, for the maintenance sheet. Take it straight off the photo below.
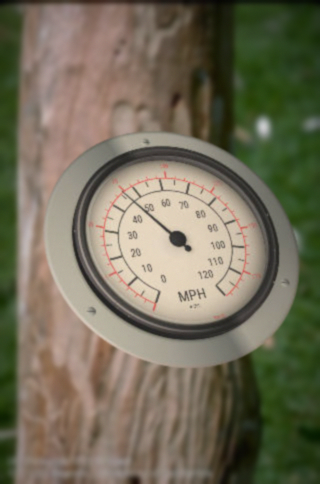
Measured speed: 45 mph
